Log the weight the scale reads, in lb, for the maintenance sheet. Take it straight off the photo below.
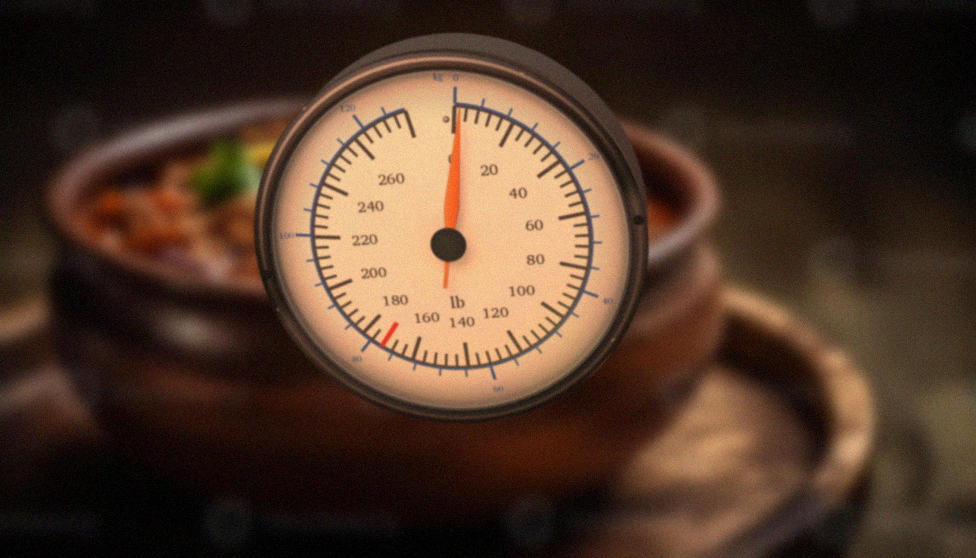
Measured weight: 2 lb
